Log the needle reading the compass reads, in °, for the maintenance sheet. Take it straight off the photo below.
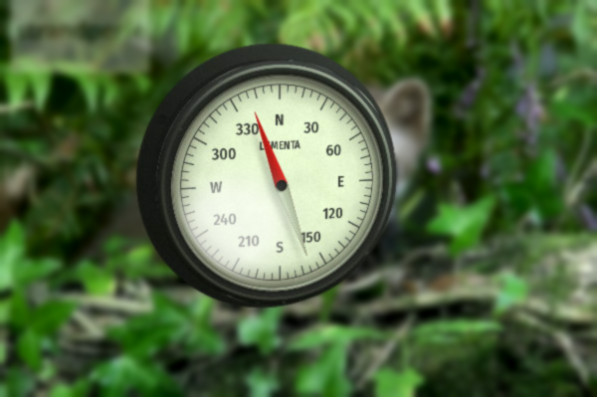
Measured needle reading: 340 °
